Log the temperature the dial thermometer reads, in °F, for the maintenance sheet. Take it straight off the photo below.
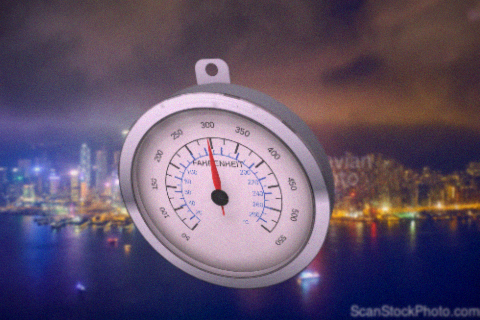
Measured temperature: 300 °F
